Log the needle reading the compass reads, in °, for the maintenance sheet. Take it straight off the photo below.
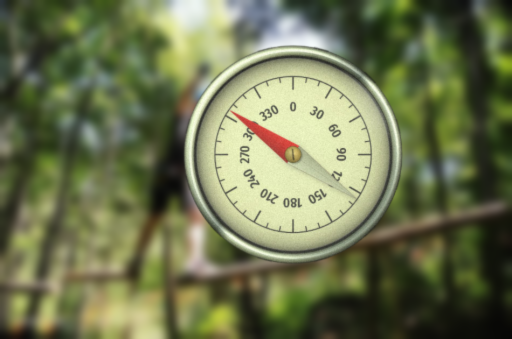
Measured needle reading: 305 °
